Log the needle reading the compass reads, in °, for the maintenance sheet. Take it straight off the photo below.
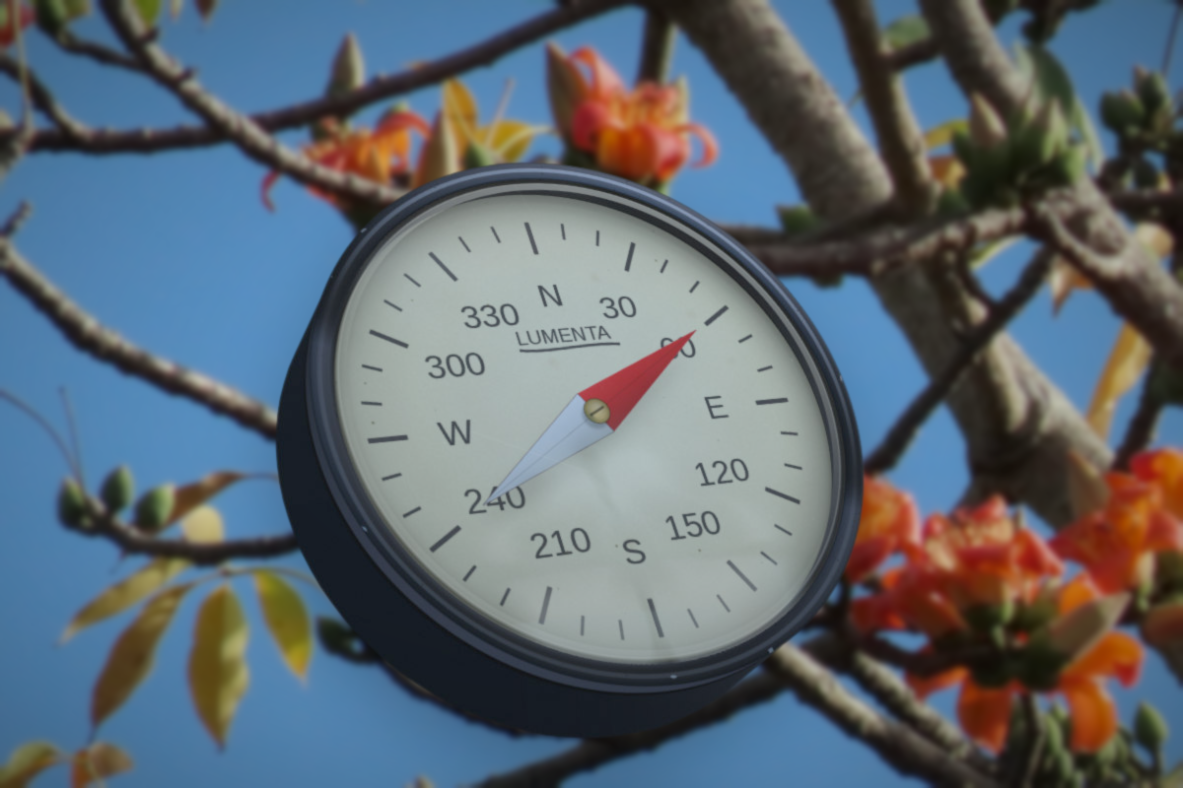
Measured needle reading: 60 °
